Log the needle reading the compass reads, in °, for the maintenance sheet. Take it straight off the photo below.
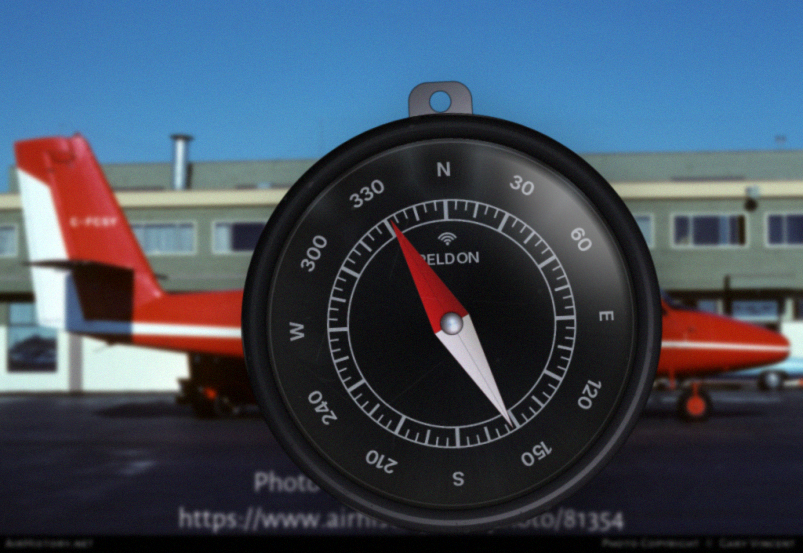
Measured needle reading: 332.5 °
